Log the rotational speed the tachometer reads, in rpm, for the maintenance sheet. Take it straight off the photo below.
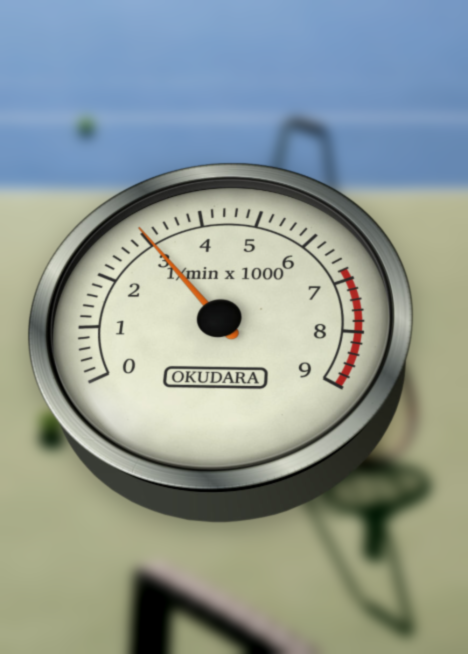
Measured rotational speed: 3000 rpm
